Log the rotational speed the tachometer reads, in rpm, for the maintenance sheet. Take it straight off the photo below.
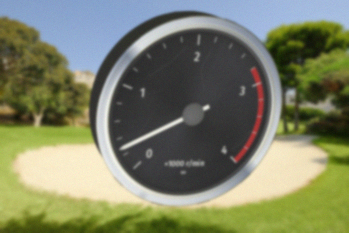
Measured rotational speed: 300 rpm
